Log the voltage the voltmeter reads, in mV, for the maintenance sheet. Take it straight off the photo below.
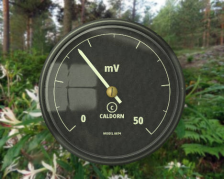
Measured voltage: 17.5 mV
